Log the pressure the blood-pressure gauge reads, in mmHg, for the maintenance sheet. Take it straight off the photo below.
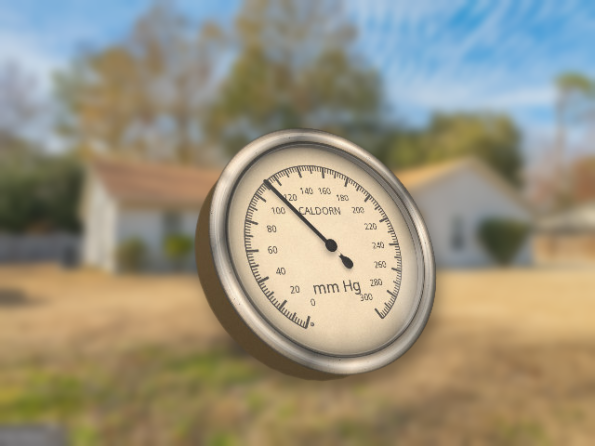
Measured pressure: 110 mmHg
